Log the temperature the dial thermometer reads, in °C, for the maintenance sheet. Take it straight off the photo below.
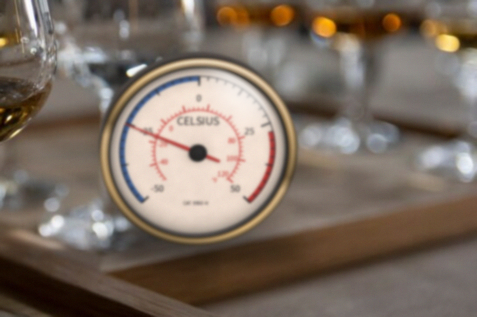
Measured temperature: -25 °C
